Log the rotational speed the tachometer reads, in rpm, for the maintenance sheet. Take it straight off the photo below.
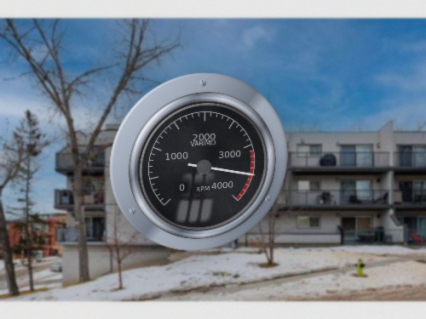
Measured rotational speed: 3500 rpm
